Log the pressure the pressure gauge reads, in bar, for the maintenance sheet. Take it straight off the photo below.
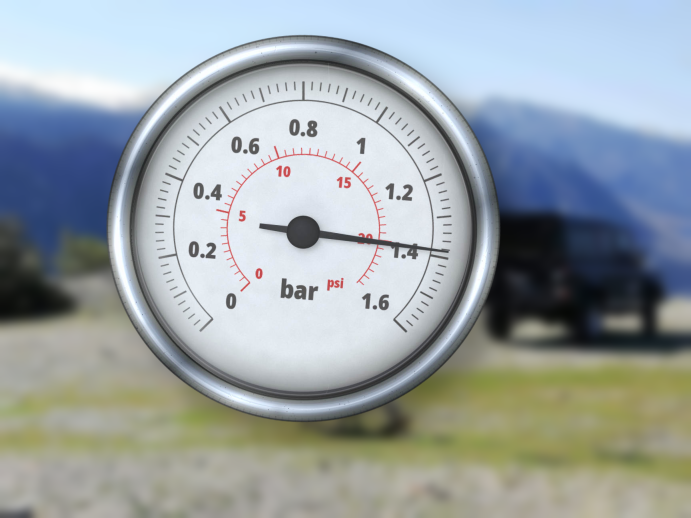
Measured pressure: 1.38 bar
